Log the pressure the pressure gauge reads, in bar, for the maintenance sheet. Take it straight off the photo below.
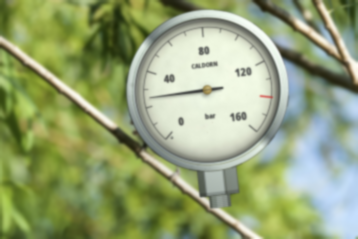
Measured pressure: 25 bar
